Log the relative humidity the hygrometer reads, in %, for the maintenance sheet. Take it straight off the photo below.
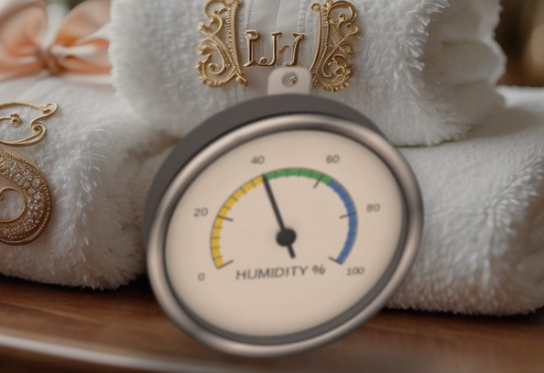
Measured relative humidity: 40 %
